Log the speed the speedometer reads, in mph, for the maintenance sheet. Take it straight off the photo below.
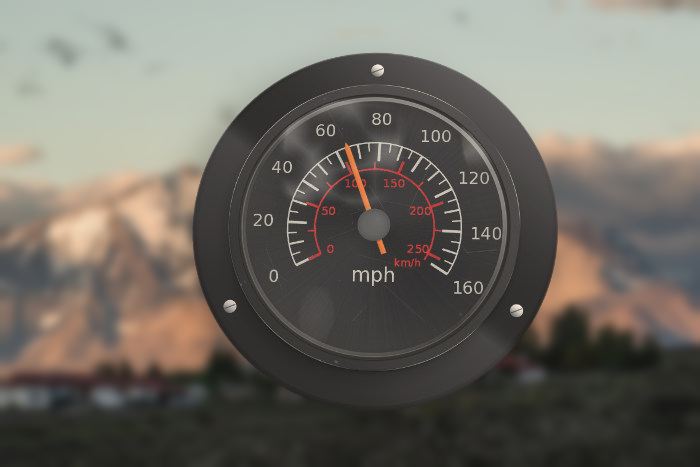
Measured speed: 65 mph
